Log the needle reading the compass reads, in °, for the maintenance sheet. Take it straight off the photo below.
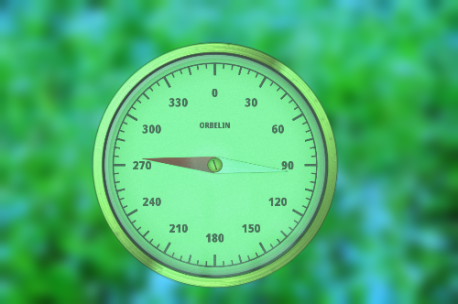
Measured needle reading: 275 °
